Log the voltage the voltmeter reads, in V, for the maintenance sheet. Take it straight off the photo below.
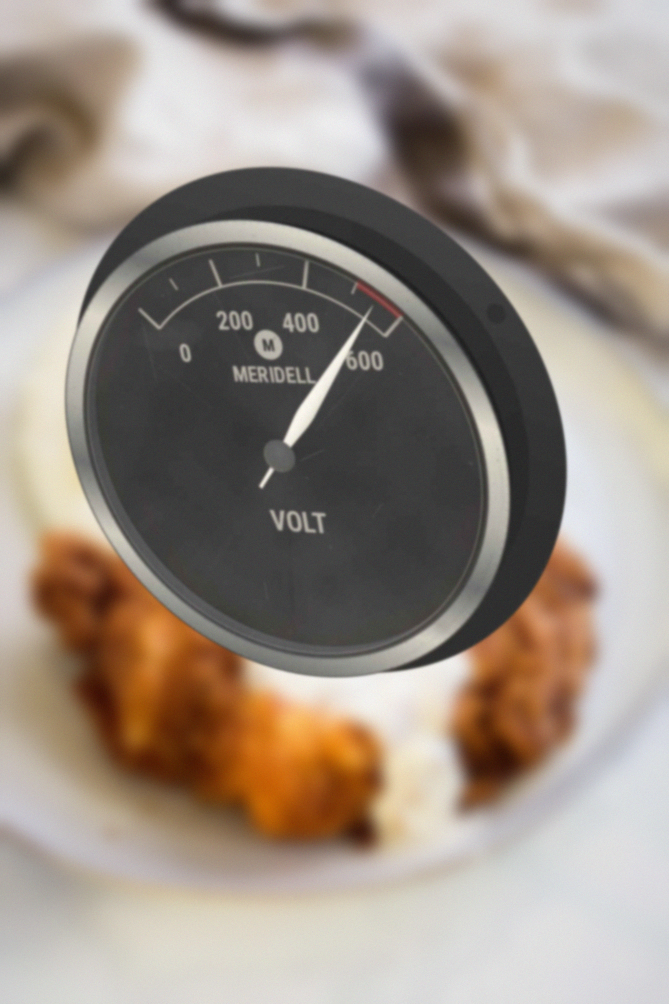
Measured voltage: 550 V
